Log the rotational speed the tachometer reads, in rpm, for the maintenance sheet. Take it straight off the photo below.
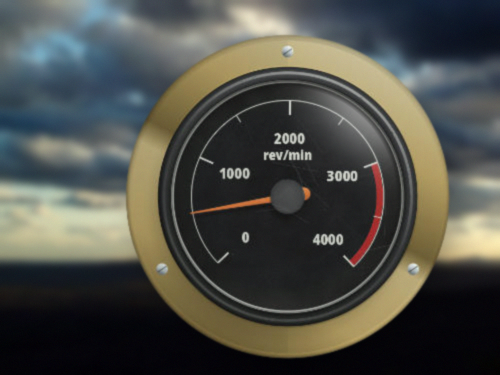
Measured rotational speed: 500 rpm
